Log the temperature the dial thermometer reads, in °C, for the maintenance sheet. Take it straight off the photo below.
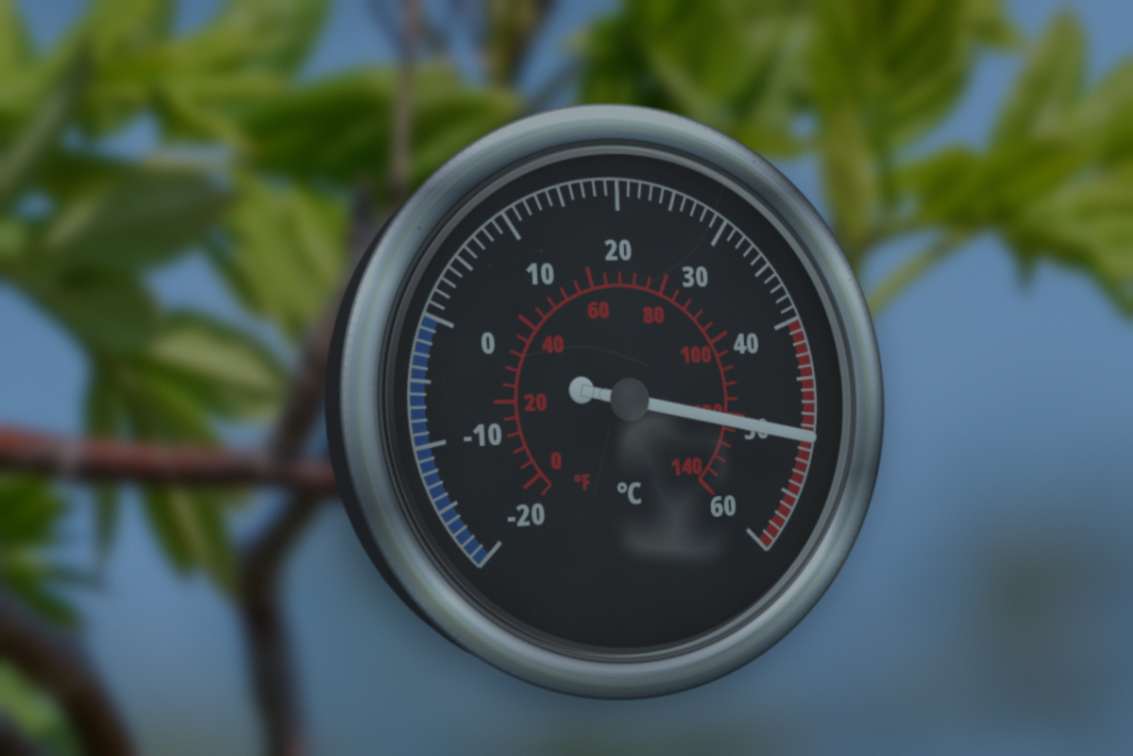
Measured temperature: 50 °C
